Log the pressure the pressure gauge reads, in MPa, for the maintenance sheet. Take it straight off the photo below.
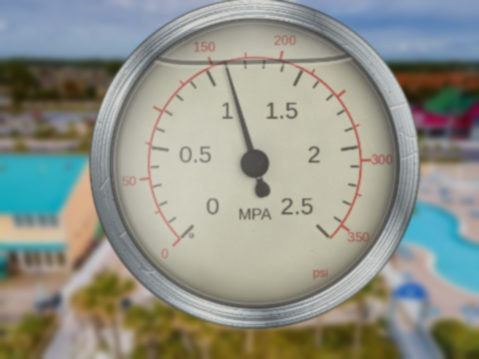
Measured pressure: 1.1 MPa
